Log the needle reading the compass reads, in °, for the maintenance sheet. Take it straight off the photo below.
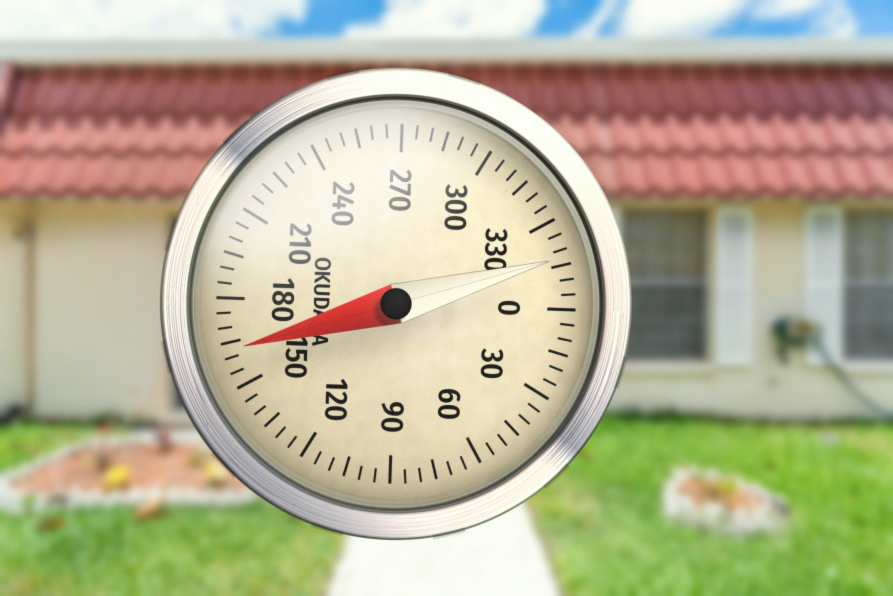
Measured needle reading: 162.5 °
